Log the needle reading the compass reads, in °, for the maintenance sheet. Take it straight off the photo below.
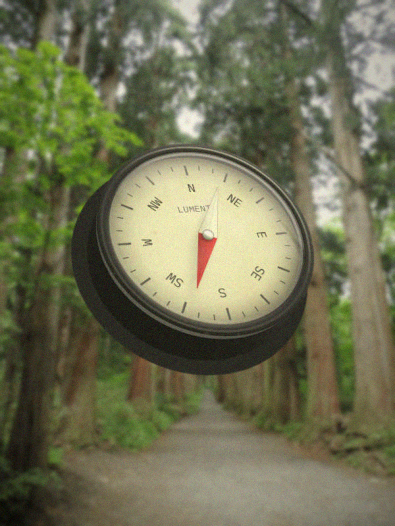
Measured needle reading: 205 °
